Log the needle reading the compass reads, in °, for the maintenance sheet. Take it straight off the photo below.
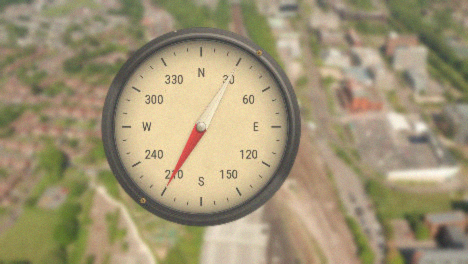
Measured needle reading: 210 °
